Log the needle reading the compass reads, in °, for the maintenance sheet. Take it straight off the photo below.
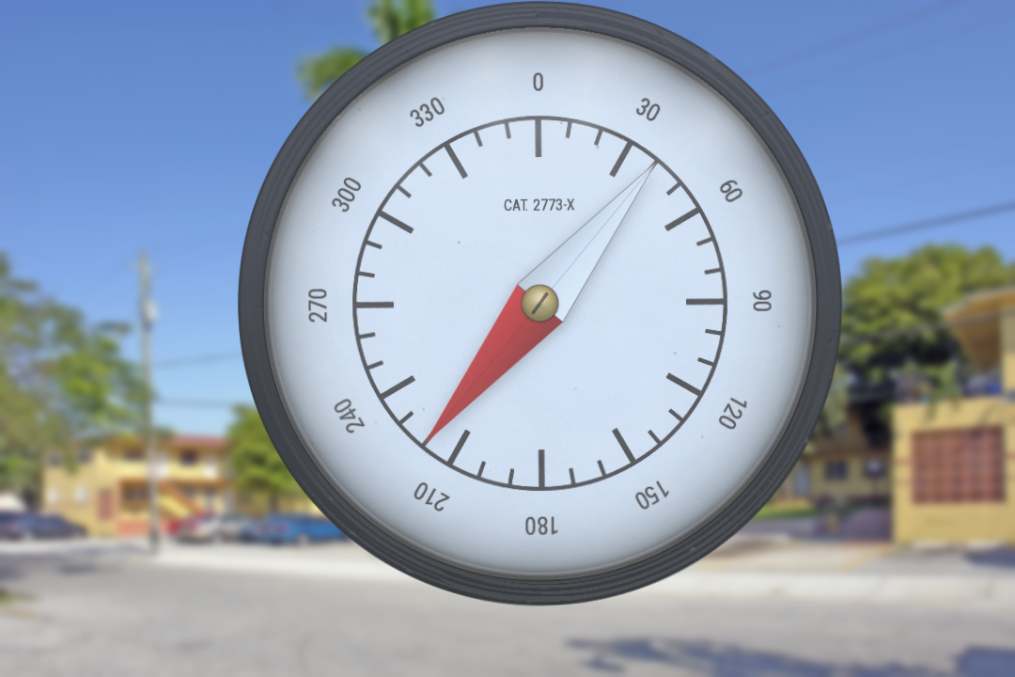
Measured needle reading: 220 °
